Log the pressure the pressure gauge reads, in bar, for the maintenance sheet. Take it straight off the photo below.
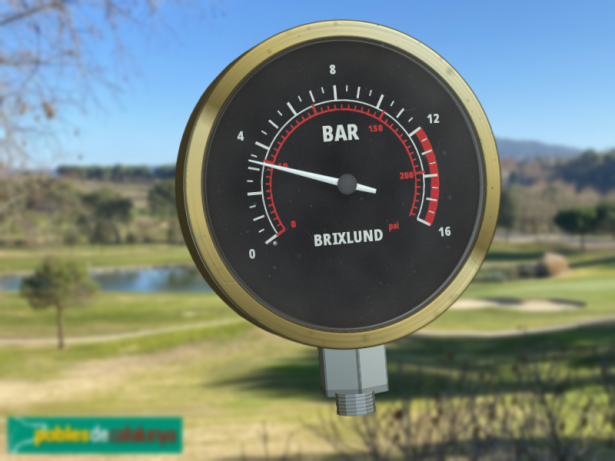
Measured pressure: 3.25 bar
